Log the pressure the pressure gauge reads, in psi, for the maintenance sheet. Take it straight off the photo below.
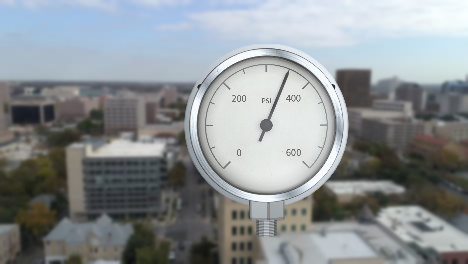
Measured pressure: 350 psi
